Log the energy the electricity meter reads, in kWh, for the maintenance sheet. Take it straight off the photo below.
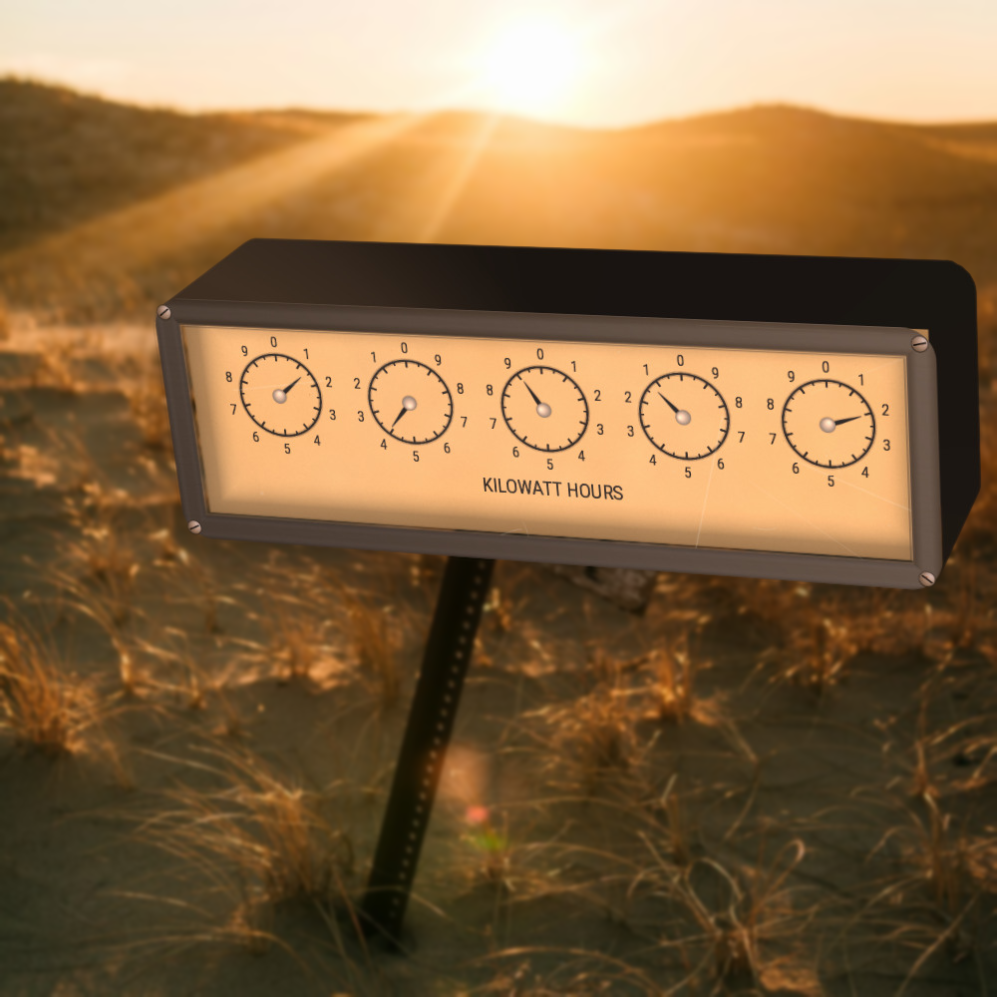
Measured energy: 13912 kWh
